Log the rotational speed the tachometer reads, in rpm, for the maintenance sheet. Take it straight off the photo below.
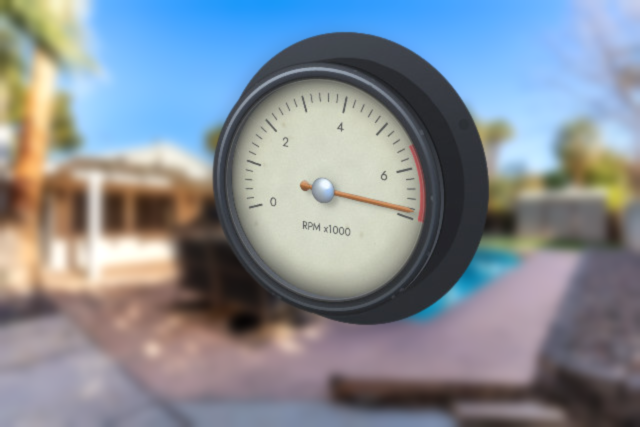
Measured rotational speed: 6800 rpm
